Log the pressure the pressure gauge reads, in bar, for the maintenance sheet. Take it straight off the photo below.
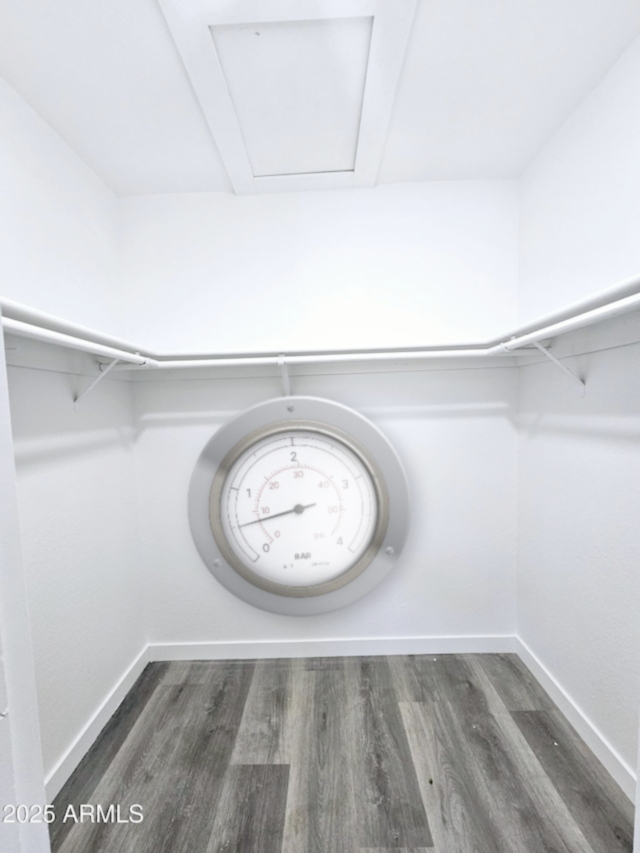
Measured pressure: 0.5 bar
